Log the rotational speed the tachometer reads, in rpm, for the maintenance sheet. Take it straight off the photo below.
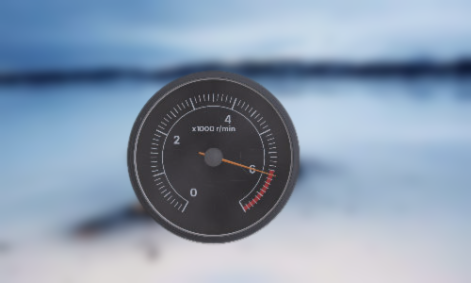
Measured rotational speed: 6000 rpm
